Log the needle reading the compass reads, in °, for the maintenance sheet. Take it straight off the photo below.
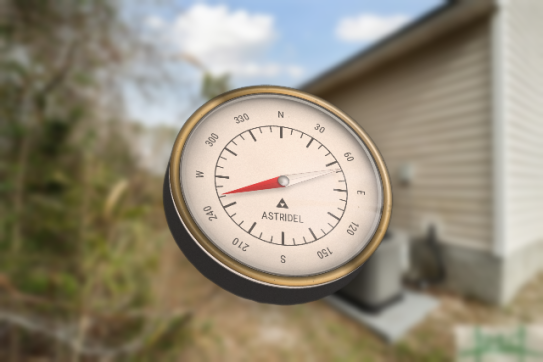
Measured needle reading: 250 °
